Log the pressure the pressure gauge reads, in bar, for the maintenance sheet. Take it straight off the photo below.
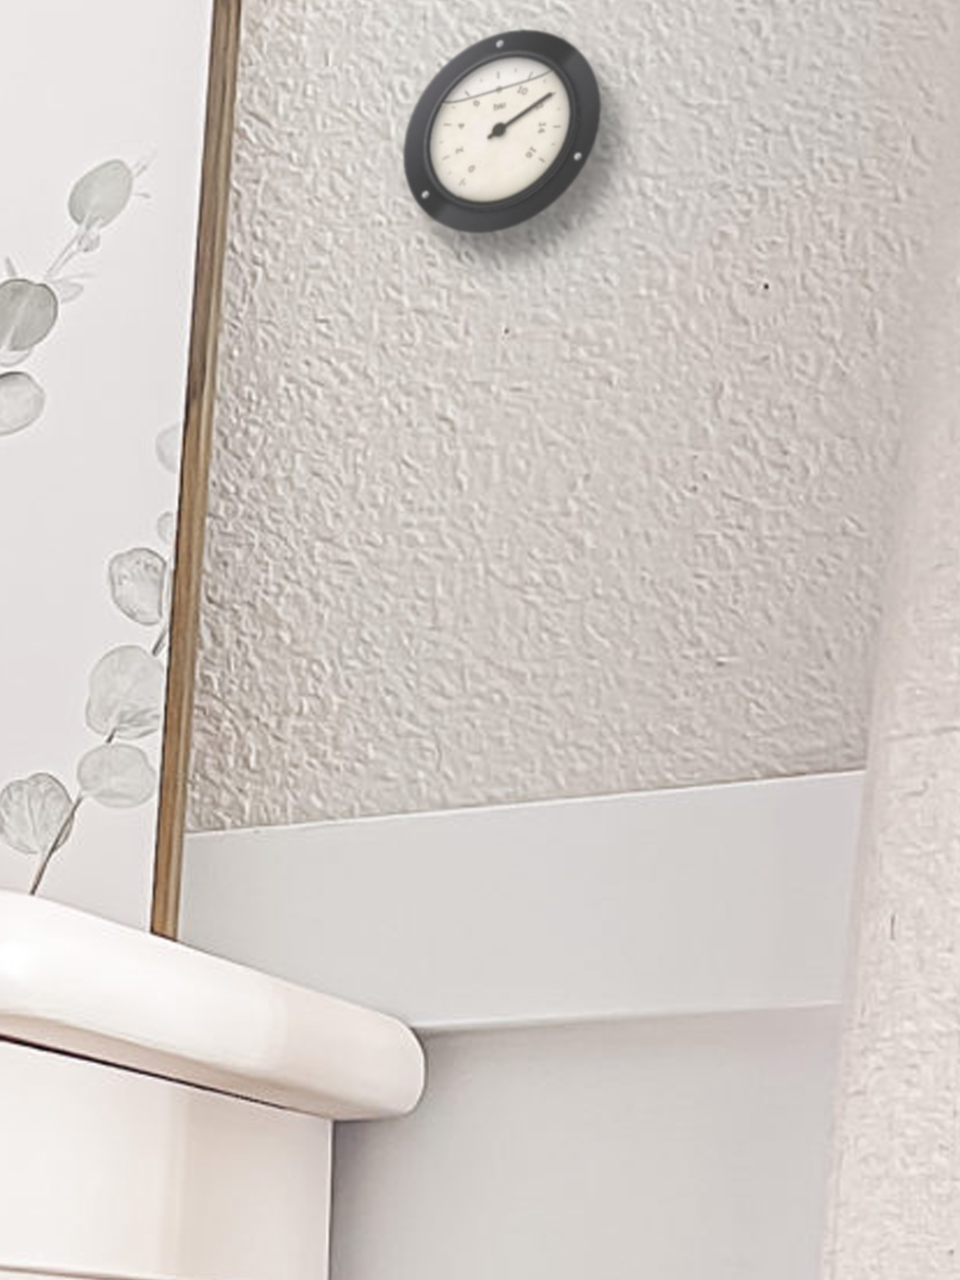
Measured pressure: 12 bar
